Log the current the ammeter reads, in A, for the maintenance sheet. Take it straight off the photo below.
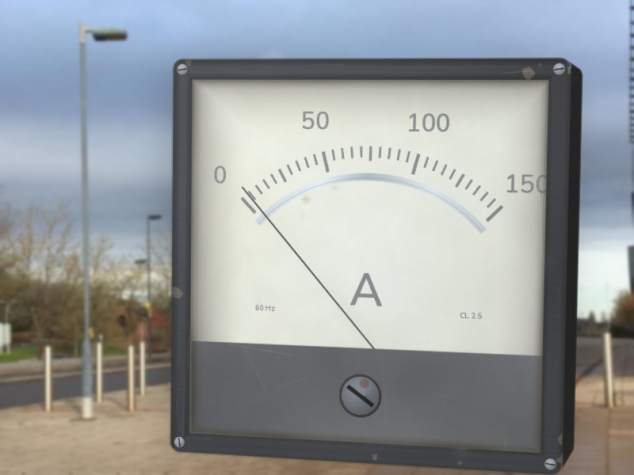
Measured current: 5 A
